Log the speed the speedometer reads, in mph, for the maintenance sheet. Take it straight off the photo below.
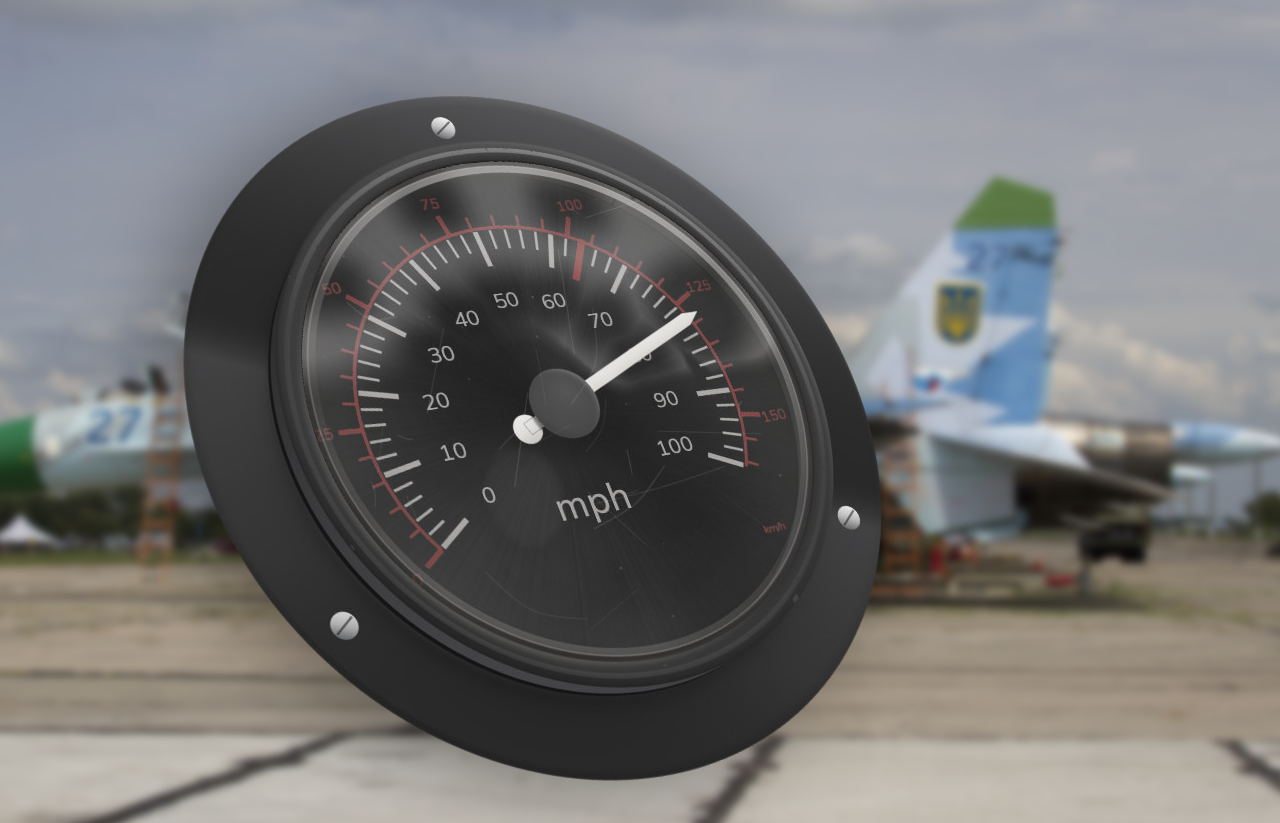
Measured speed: 80 mph
